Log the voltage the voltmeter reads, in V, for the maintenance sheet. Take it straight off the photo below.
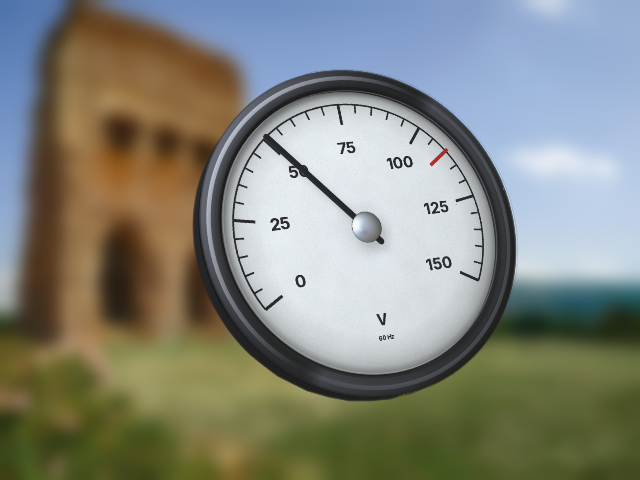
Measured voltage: 50 V
